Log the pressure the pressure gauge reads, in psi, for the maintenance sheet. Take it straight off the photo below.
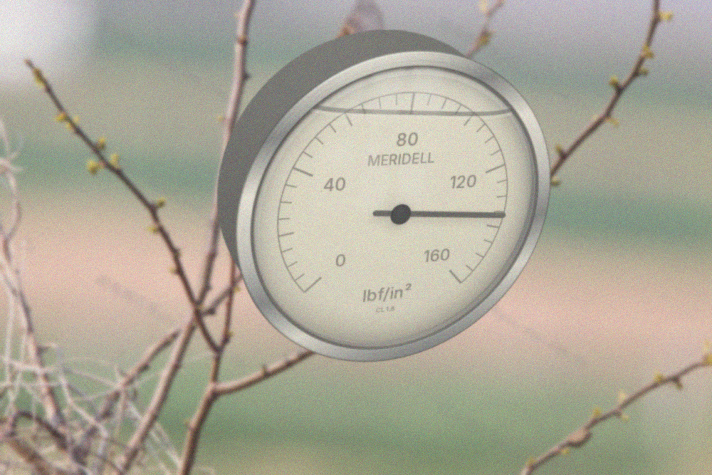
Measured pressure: 135 psi
